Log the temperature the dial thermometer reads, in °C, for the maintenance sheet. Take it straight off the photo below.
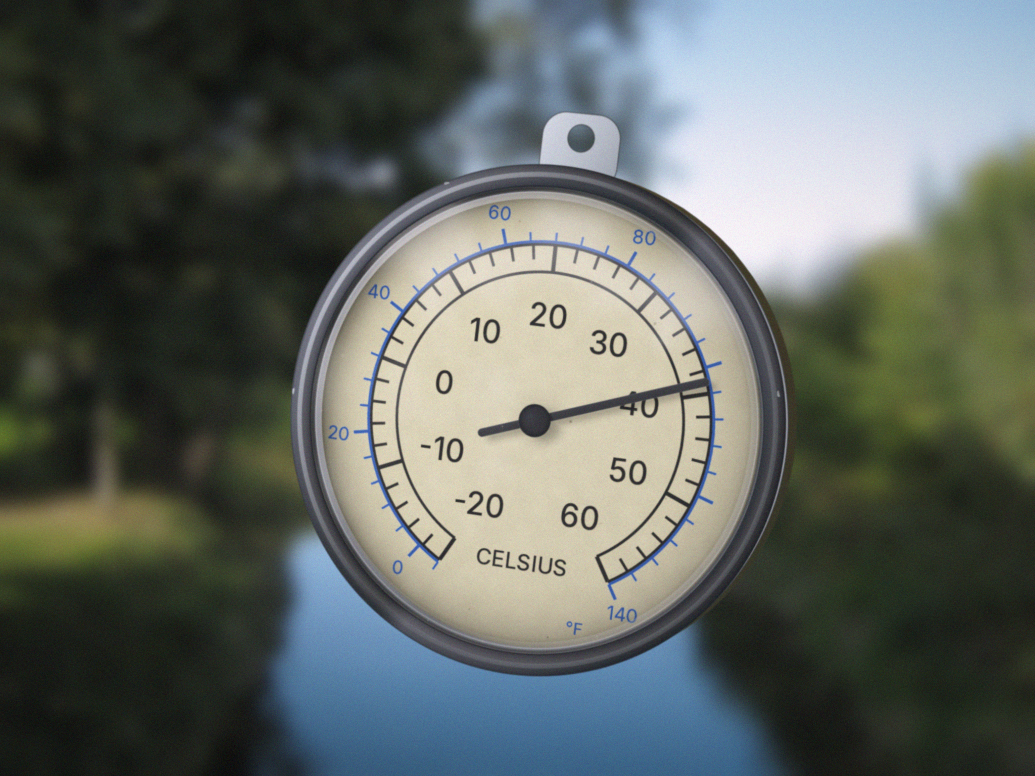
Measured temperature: 39 °C
